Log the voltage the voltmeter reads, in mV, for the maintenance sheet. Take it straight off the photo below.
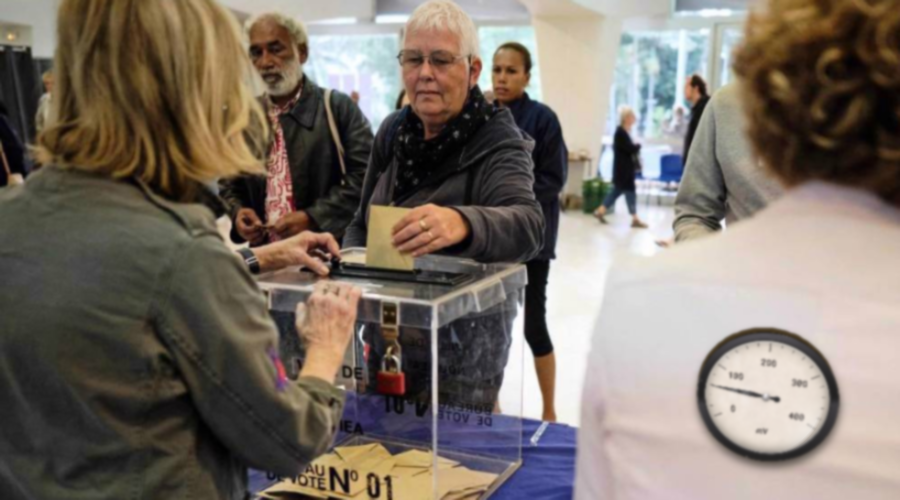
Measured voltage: 60 mV
